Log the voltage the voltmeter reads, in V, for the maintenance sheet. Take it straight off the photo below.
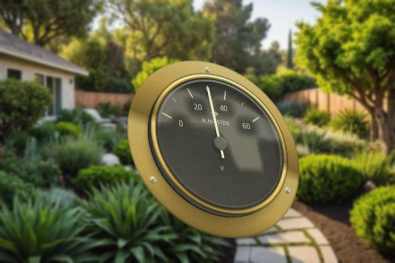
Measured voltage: 30 V
